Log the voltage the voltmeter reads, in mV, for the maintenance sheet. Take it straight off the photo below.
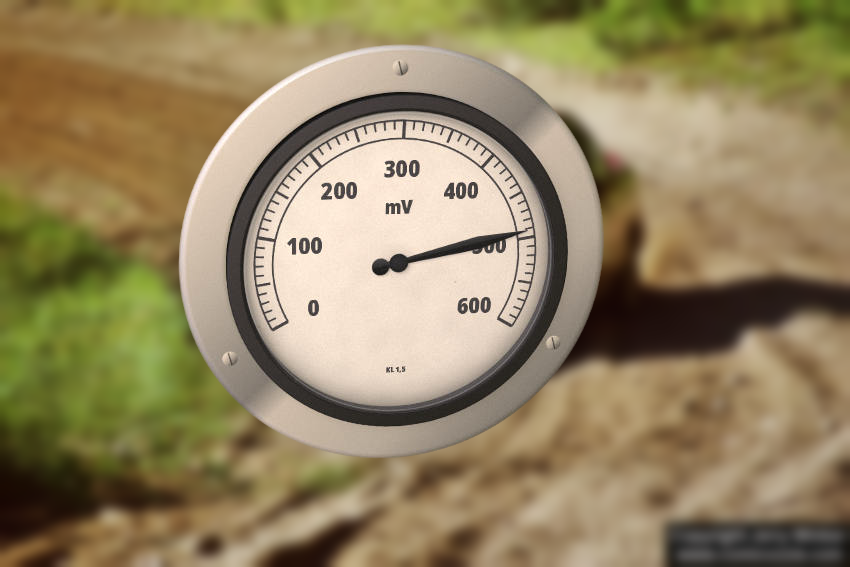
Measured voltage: 490 mV
